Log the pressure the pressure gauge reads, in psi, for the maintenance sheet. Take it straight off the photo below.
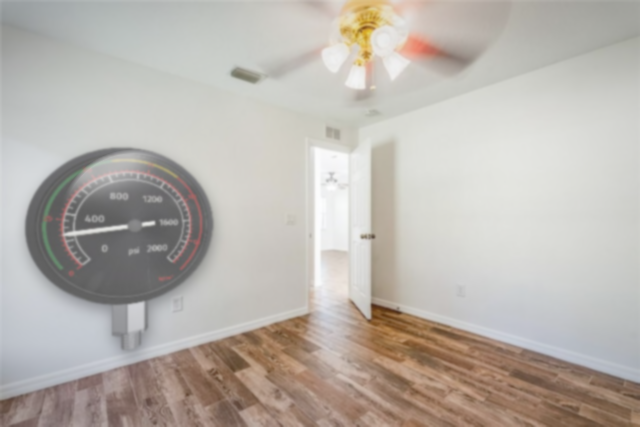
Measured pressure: 250 psi
